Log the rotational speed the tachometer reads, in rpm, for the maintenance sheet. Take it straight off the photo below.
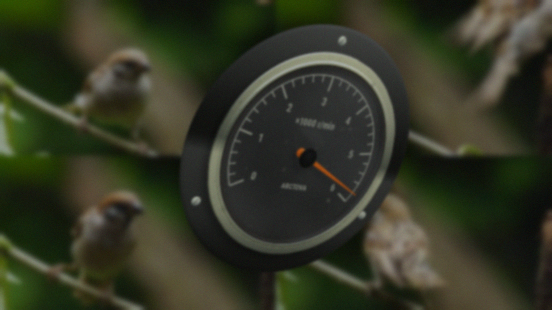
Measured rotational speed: 5800 rpm
